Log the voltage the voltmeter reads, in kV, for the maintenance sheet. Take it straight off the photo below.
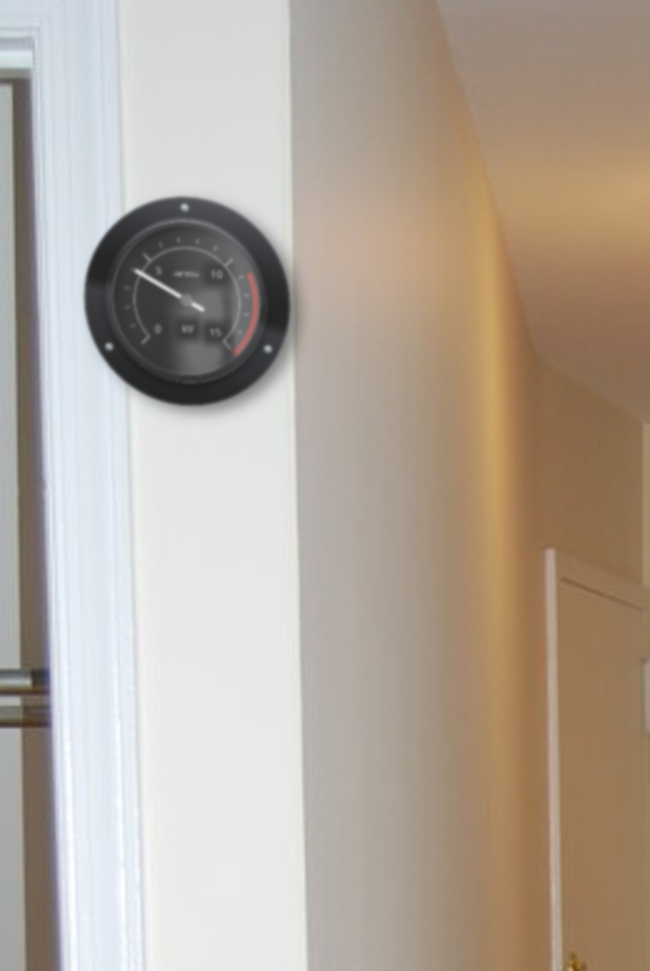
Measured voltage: 4 kV
